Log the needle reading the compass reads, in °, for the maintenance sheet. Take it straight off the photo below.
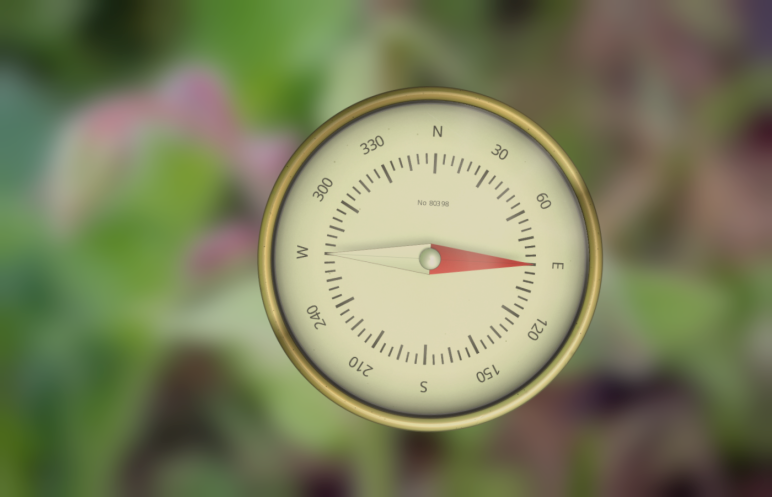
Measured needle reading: 90 °
